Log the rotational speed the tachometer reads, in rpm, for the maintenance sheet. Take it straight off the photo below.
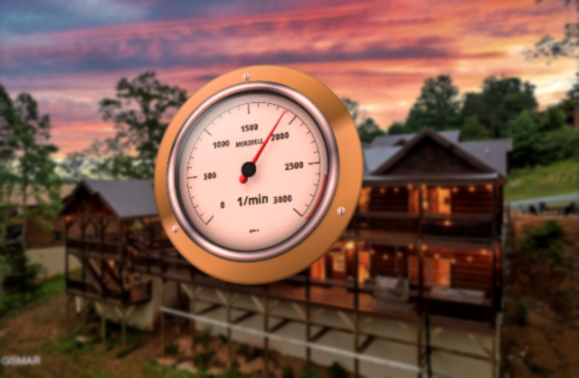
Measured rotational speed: 1900 rpm
